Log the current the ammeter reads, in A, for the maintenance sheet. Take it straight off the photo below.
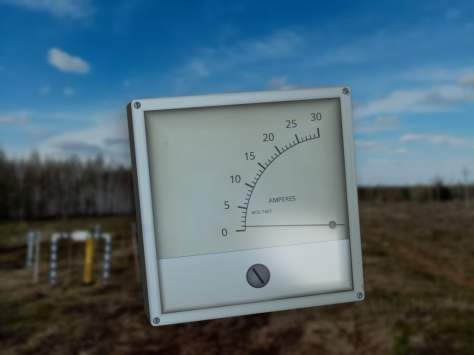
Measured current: 1 A
